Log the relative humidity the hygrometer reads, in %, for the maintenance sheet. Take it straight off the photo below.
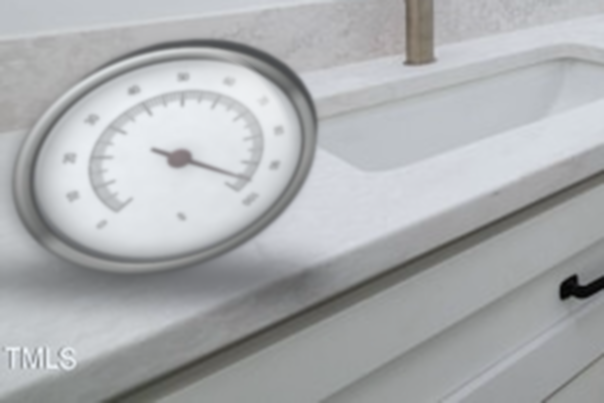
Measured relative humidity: 95 %
